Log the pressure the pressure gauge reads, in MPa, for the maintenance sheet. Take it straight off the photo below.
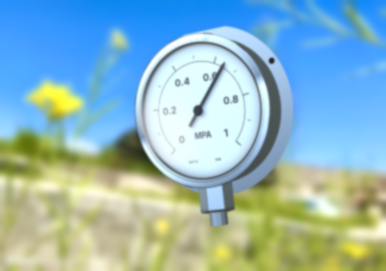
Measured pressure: 0.65 MPa
